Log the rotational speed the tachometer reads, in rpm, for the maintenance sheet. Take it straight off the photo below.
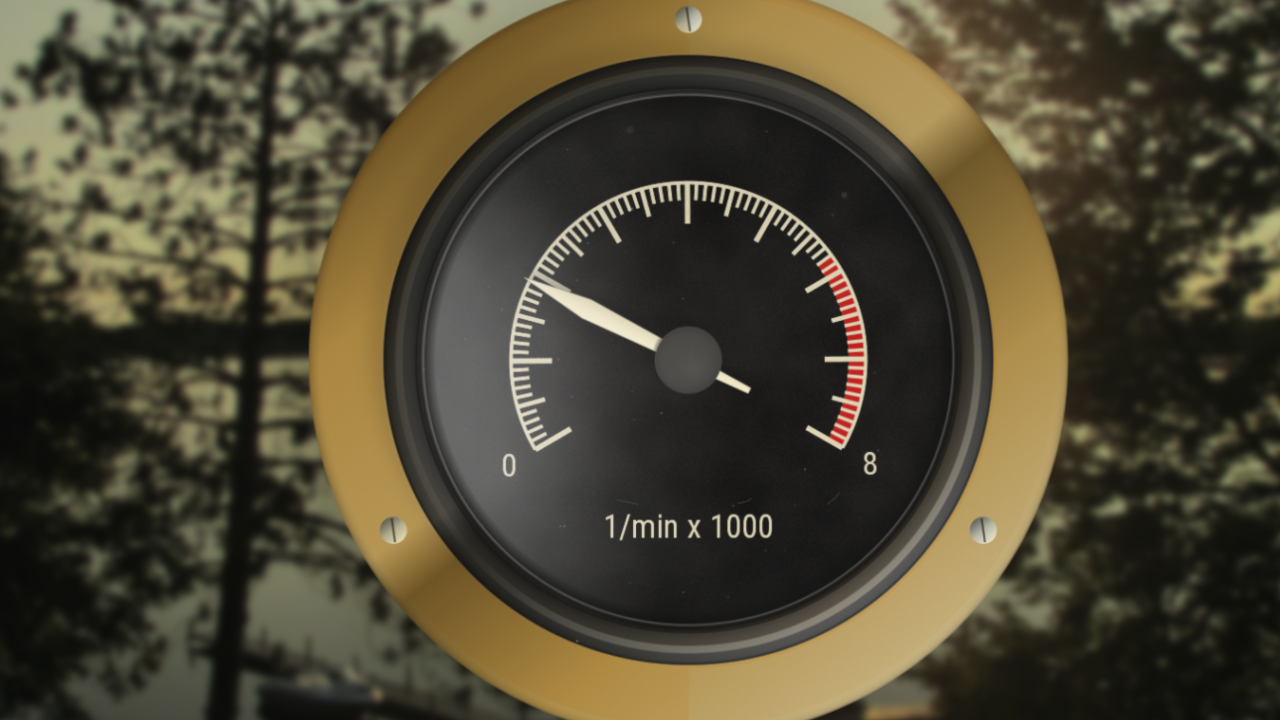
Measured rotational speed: 1900 rpm
